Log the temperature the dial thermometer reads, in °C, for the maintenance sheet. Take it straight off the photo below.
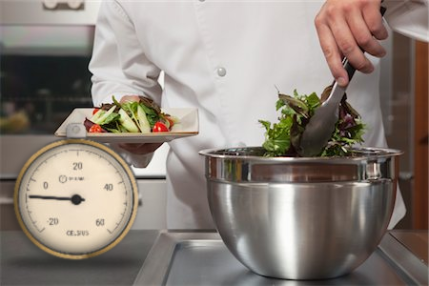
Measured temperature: -6 °C
